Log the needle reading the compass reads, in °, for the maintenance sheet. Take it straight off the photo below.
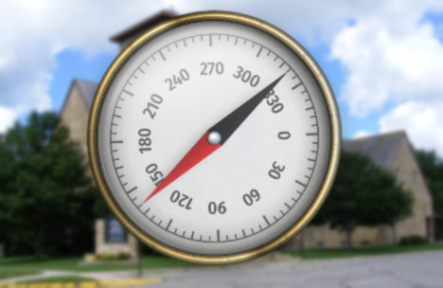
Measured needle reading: 140 °
